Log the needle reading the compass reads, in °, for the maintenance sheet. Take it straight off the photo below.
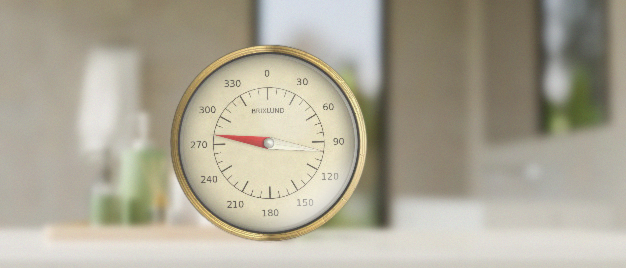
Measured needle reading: 280 °
